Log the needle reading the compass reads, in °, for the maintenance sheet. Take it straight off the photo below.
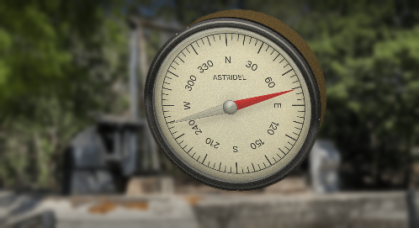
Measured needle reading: 75 °
